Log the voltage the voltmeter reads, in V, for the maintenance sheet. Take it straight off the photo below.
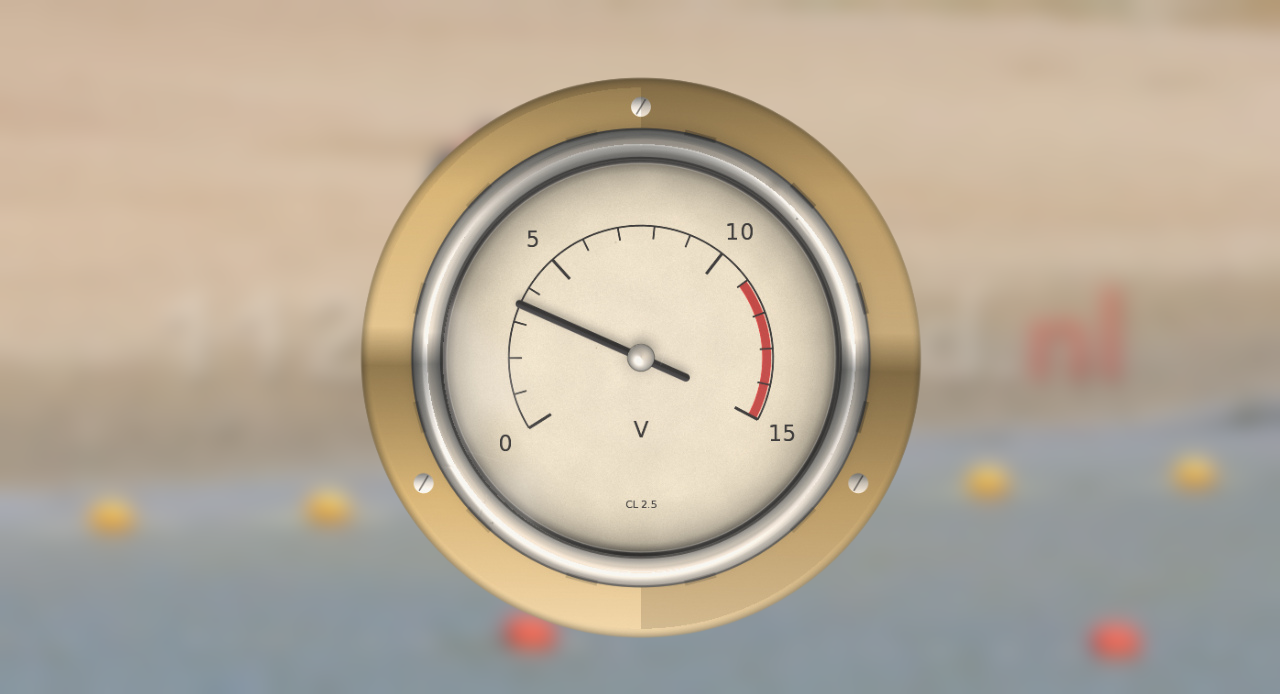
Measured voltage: 3.5 V
